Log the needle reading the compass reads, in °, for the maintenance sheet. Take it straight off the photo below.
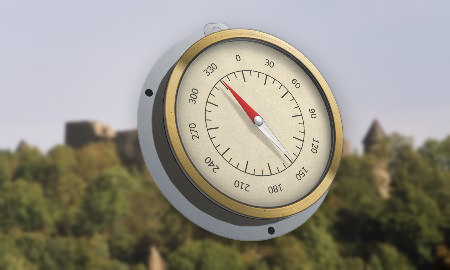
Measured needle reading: 330 °
